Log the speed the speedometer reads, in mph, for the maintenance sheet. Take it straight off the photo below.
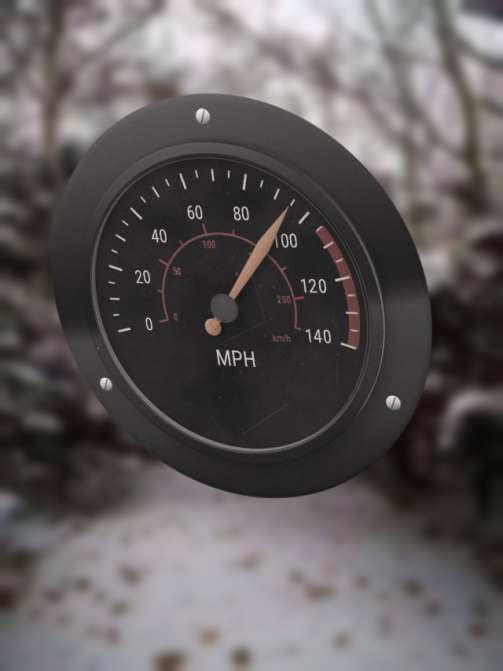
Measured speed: 95 mph
